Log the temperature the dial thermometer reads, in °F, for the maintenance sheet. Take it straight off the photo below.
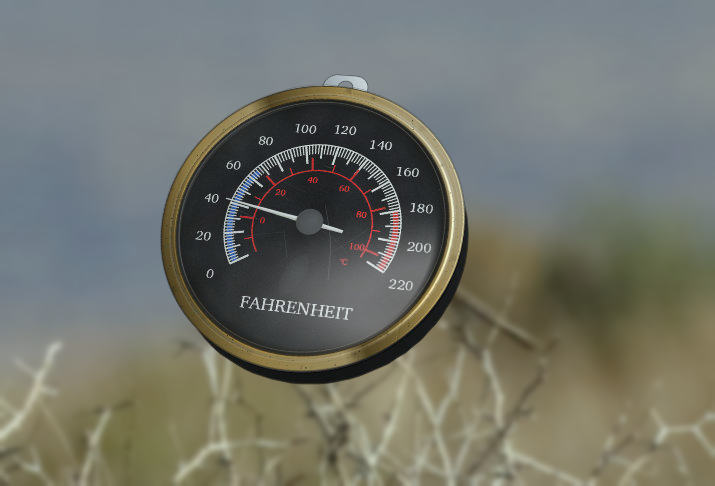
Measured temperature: 40 °F
